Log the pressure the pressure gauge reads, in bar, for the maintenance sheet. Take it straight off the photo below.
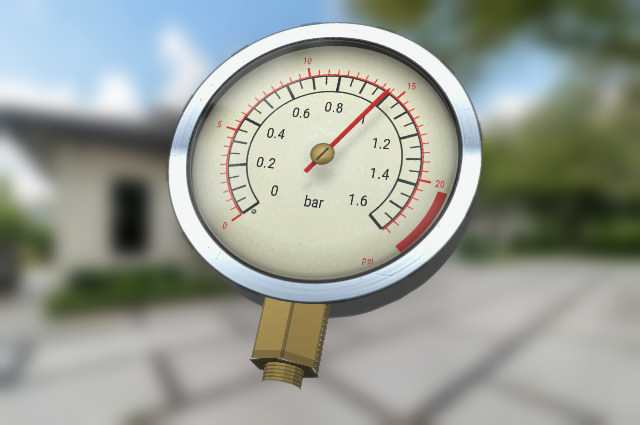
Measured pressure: 1 bar
